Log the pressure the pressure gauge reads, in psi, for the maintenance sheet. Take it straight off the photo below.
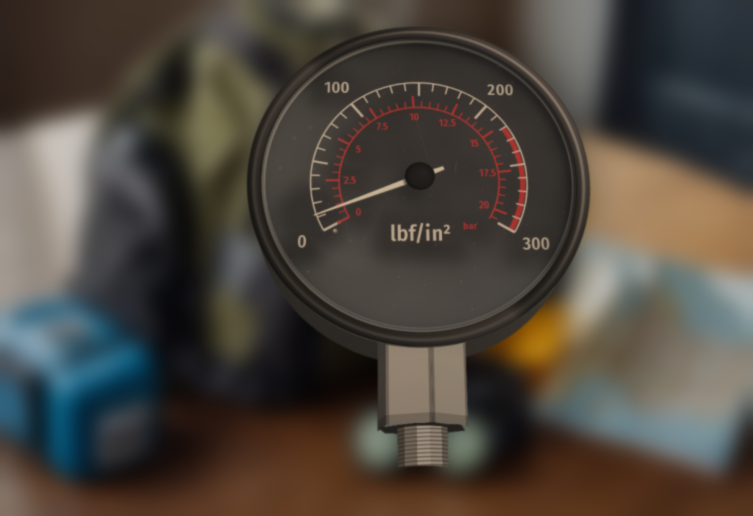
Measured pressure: 10 psi
